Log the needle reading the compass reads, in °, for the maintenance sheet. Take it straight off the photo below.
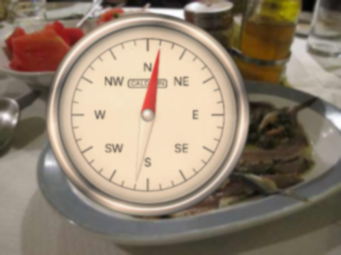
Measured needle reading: 10 °
